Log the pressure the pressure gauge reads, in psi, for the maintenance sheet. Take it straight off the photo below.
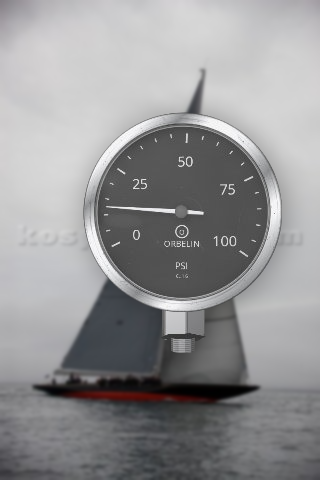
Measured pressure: 12.5 psi
